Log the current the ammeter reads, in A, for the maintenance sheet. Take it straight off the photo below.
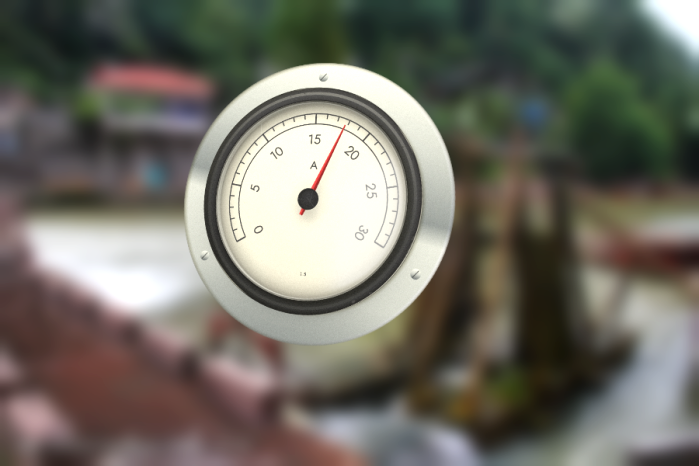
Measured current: 18 A
